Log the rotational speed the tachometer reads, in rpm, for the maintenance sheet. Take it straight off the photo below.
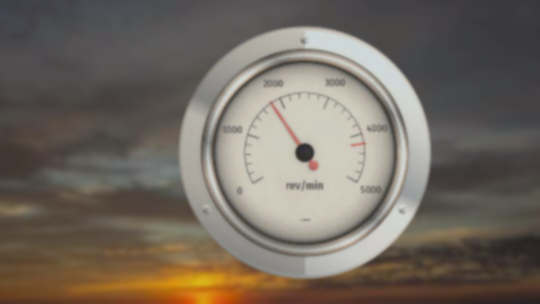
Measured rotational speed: 1800 rpm
